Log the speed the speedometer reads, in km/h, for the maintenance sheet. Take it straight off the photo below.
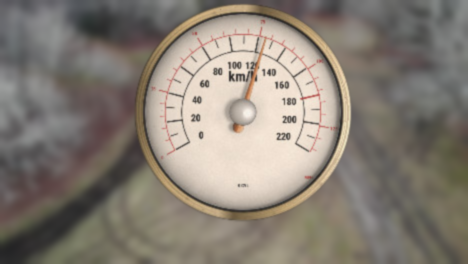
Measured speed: 125 km/h
